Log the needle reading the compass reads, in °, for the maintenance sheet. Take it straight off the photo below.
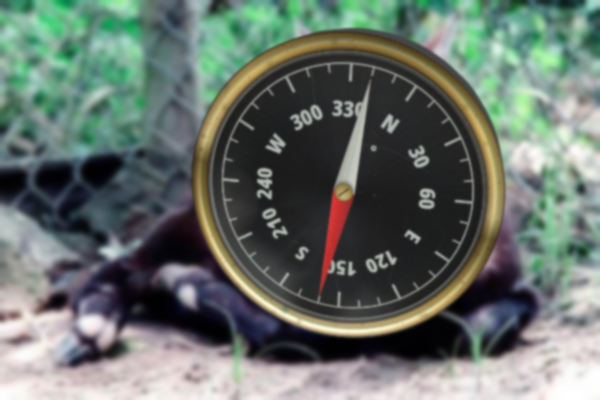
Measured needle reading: 160 °
